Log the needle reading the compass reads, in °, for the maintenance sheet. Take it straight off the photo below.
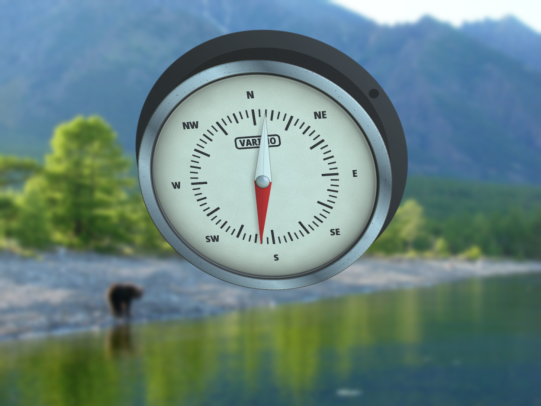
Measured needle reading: 190 °
